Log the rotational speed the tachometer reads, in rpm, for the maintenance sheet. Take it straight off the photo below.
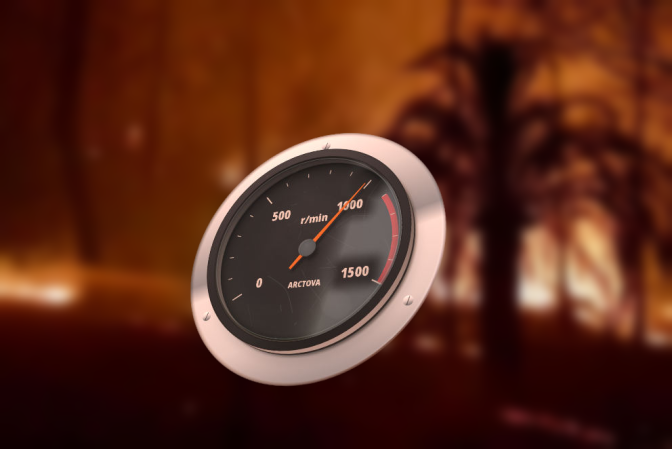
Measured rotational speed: 1000 rpm
